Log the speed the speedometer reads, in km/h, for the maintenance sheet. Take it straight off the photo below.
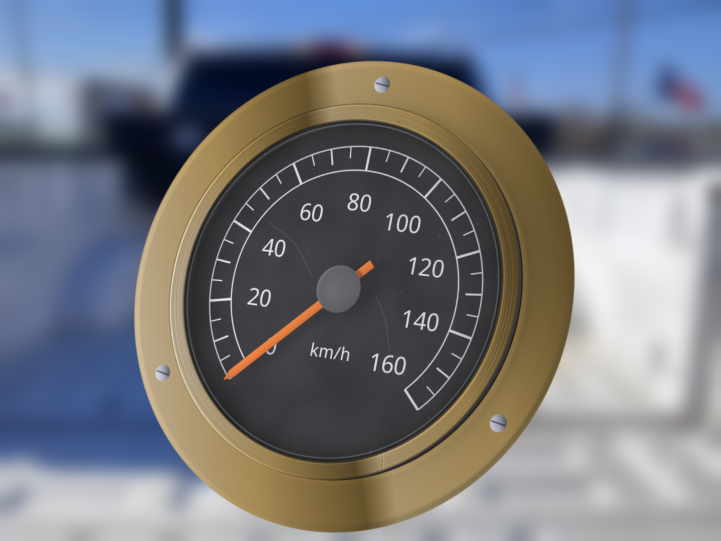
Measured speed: 0 km/h
